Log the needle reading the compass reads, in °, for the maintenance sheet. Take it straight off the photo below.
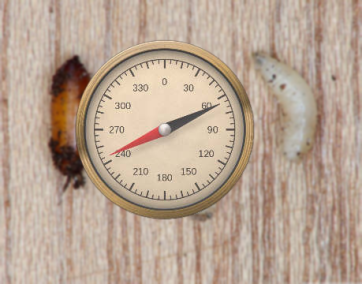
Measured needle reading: 245 °
